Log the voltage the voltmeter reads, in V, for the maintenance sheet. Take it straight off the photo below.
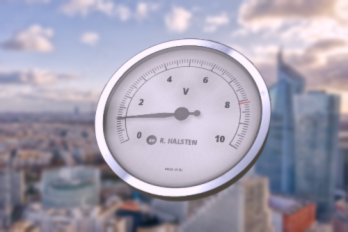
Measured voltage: 1 V
